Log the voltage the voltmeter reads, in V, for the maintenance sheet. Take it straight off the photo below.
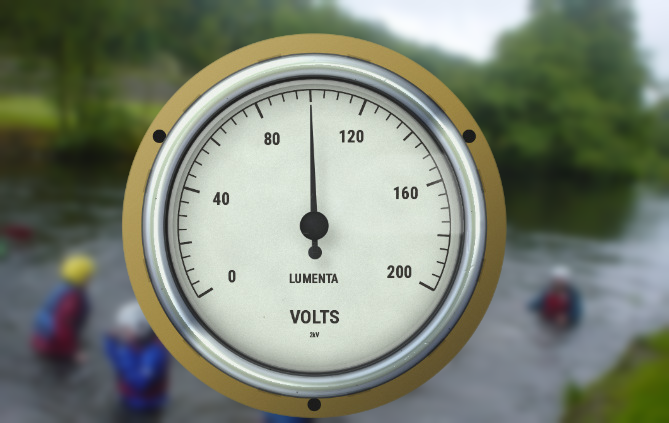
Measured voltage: 100 V
